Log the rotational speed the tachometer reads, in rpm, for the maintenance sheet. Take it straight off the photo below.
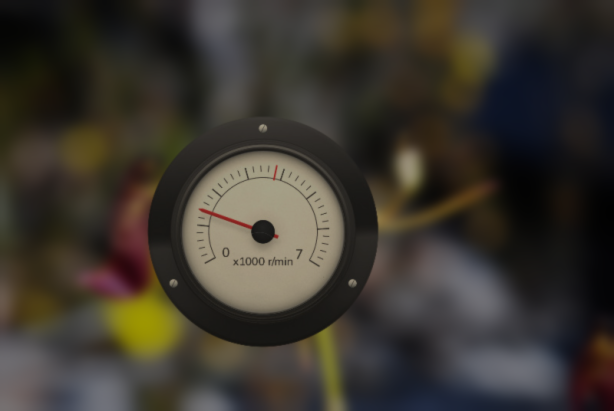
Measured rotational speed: 1400 rpm
